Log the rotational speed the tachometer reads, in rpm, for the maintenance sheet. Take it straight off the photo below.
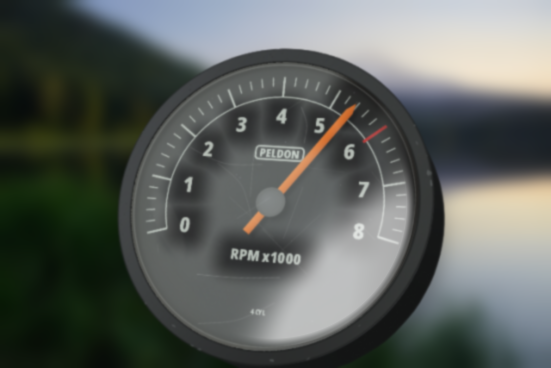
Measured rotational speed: 5400 rpm
